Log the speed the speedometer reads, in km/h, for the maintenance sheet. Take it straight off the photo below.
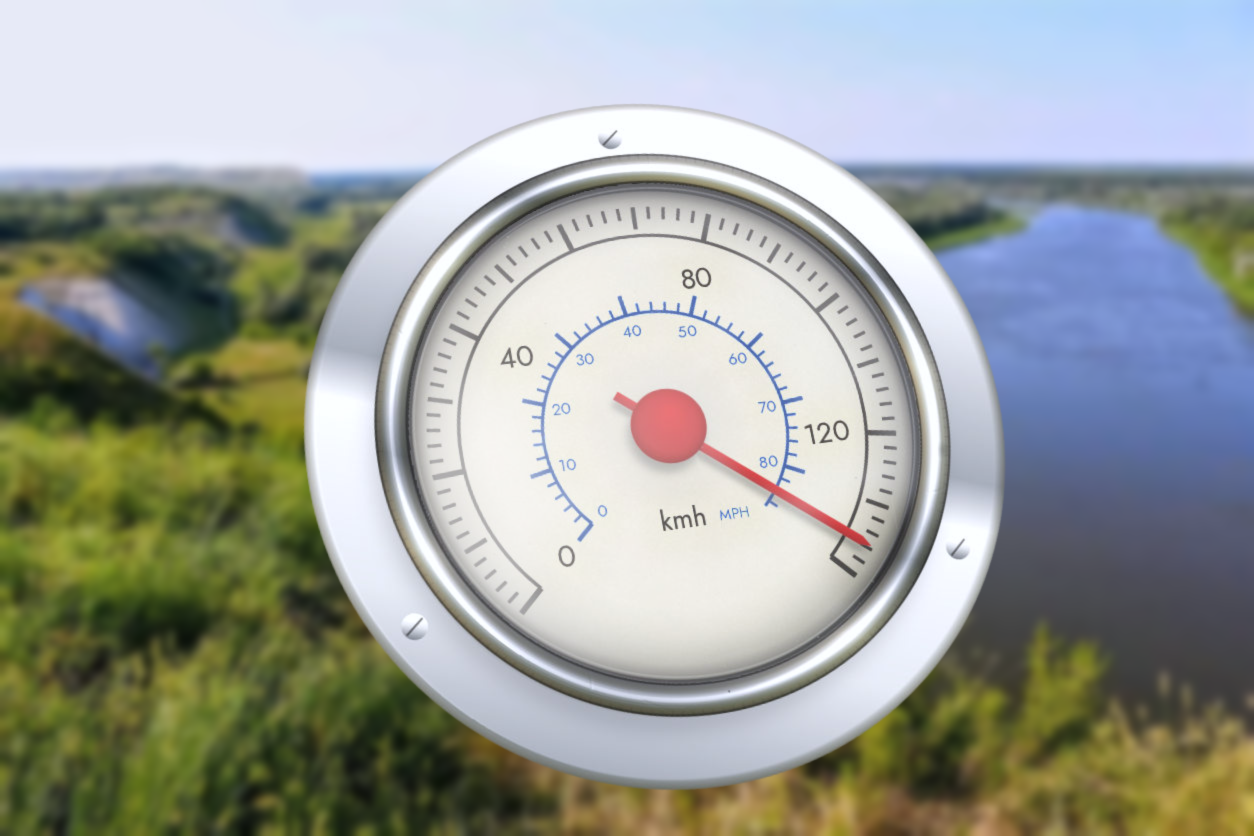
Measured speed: 136 km/h
